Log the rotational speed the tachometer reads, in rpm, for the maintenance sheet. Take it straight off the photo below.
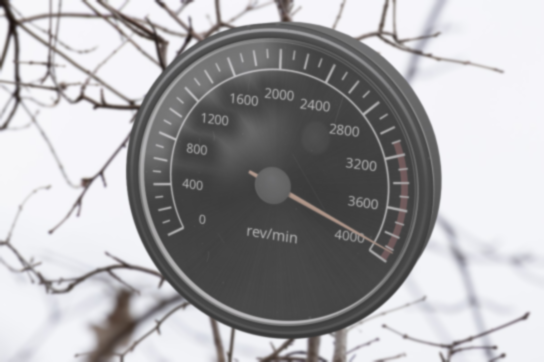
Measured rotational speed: 3900 rpm
